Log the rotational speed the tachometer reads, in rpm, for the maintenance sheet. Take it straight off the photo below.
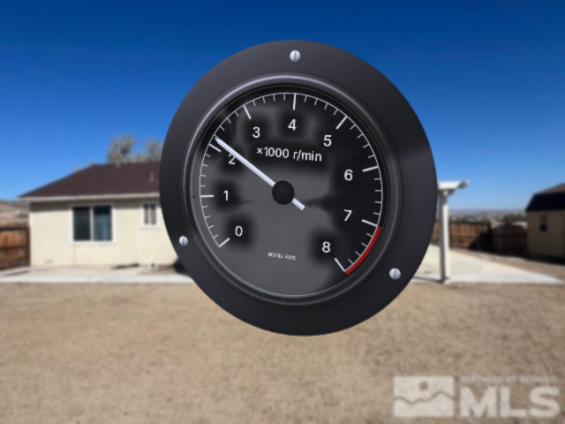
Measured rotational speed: 2200 rpm
